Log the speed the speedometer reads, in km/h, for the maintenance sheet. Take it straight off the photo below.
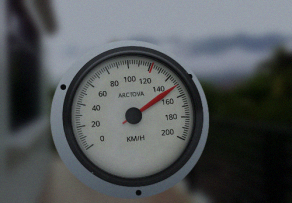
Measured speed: 150 km/h
